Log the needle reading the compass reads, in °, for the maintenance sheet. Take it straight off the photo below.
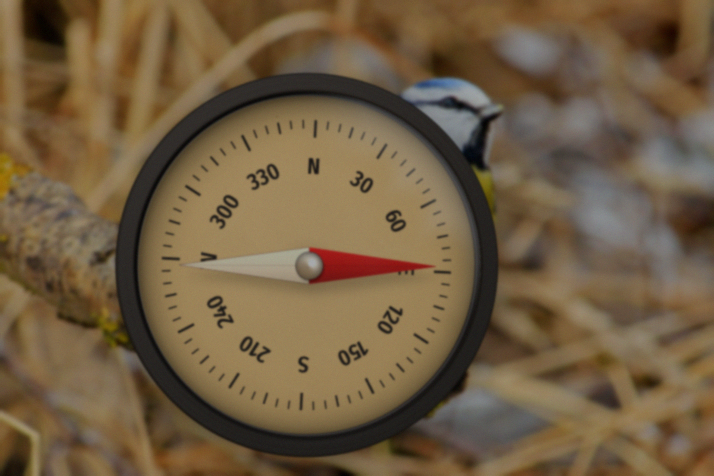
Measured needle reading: 87.5 °
